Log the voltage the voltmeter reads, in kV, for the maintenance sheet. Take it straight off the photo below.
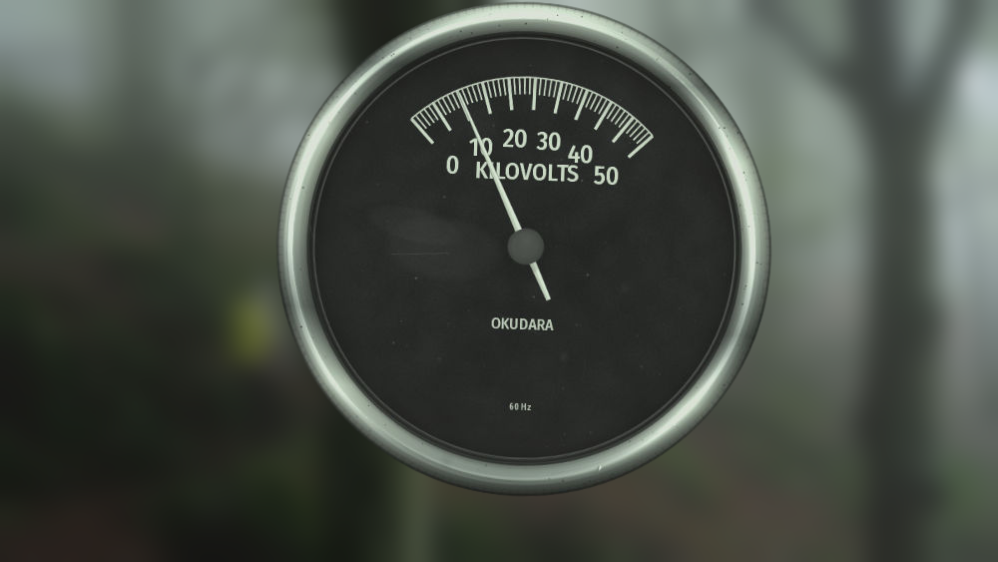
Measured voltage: 10 kV
